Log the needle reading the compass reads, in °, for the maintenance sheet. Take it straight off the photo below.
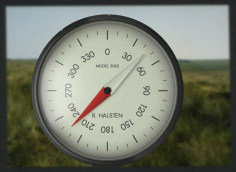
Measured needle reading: 225 °
